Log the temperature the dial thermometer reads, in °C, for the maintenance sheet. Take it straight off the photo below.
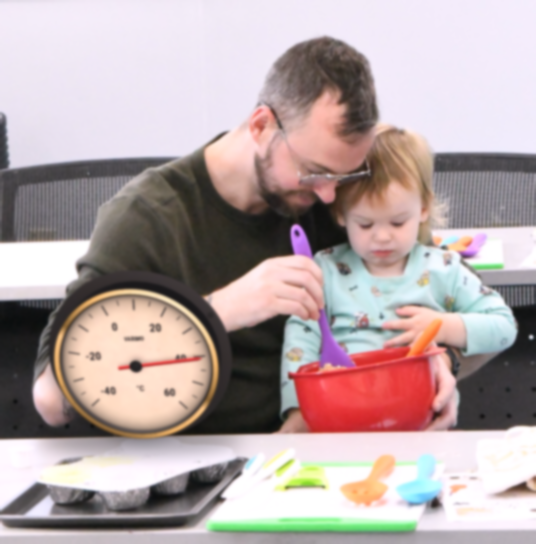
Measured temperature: 40 °C
